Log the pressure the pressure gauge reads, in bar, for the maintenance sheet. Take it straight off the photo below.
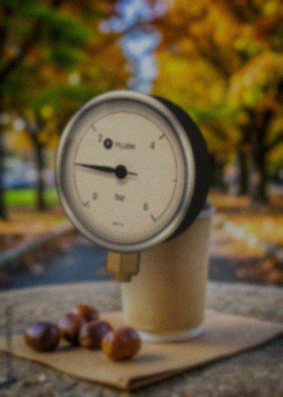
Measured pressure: 1 bar
